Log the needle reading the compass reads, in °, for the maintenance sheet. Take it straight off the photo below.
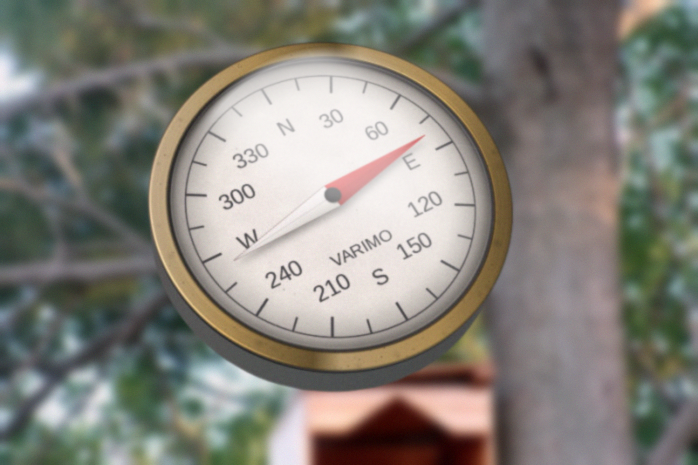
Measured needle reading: 82.5 °
